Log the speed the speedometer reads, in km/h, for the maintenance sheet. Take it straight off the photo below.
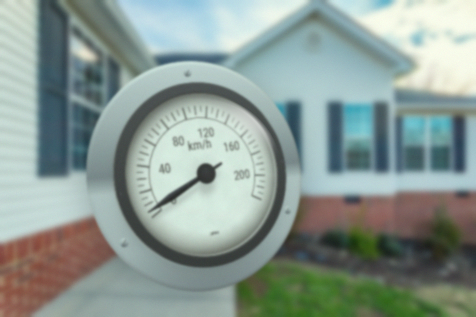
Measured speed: 5 km/h
